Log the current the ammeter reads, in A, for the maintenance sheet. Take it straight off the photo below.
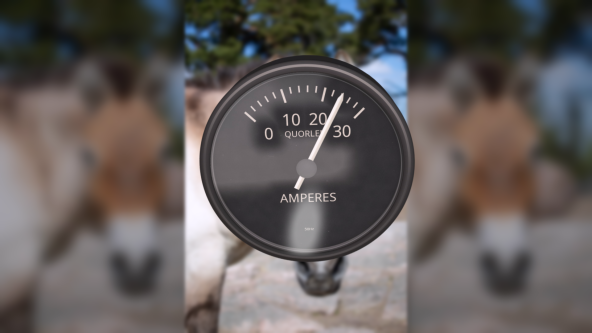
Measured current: 24 A
